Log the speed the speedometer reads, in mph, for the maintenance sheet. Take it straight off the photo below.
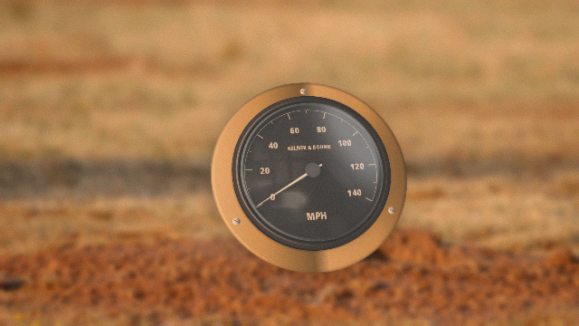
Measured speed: 0 mph
